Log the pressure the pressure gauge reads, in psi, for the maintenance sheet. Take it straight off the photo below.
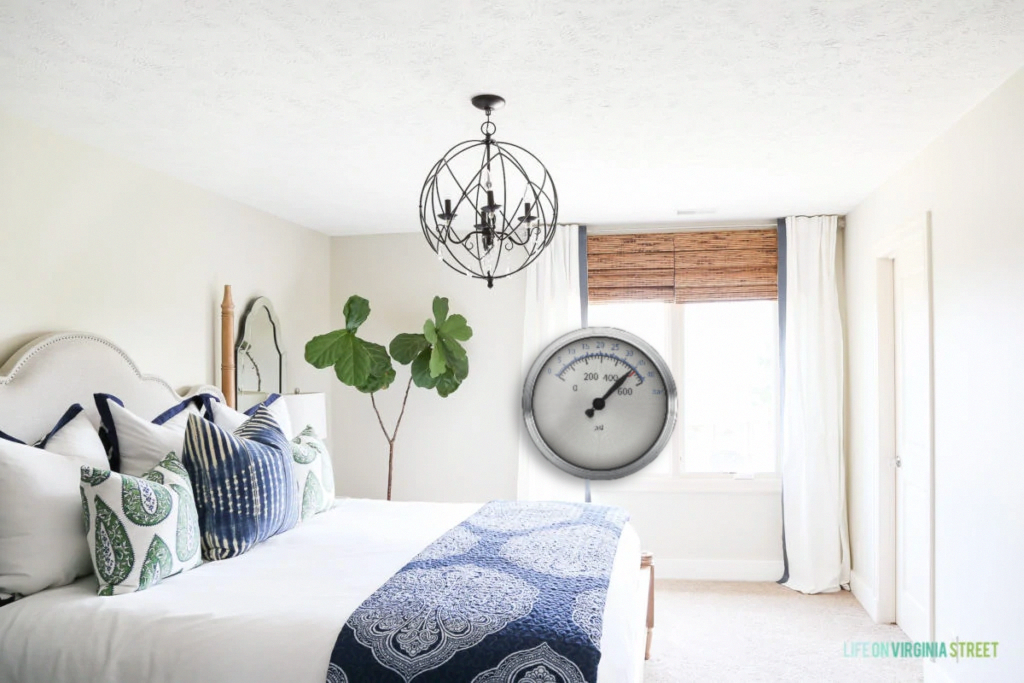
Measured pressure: 500 psi
